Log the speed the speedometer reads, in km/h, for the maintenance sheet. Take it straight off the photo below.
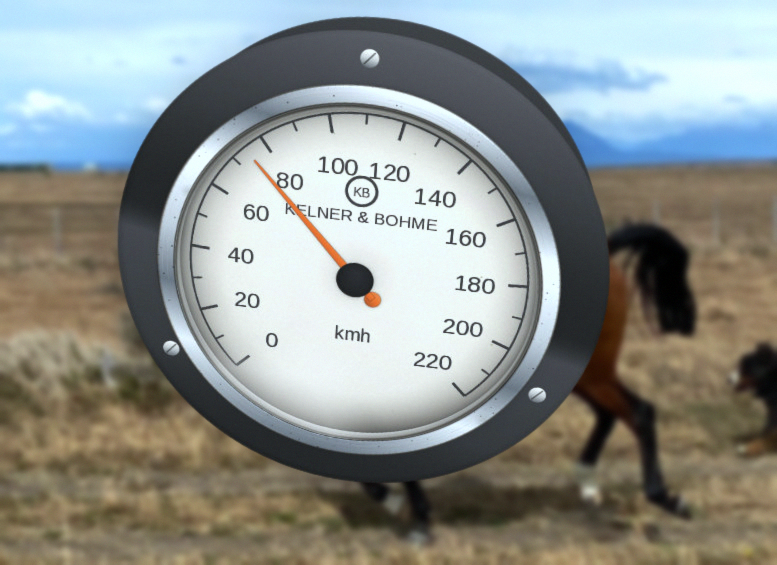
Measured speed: 75 km/h
